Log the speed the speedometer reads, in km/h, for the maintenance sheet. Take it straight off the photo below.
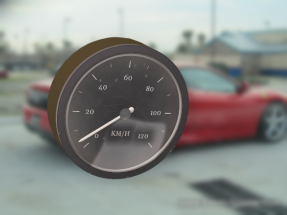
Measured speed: 5 km/h
